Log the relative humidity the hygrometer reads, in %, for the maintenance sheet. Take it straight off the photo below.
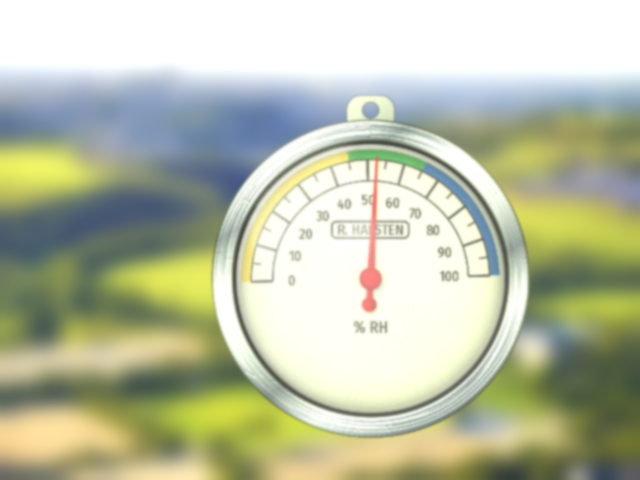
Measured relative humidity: 52.5 %
